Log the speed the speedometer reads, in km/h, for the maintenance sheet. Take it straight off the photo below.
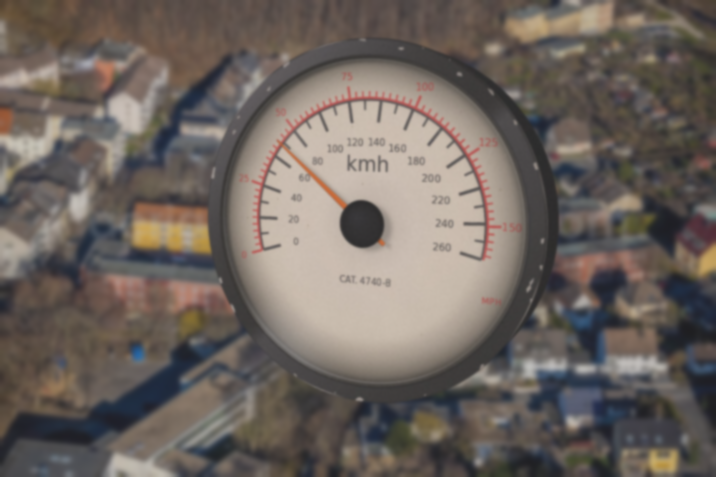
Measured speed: 70 km/h
